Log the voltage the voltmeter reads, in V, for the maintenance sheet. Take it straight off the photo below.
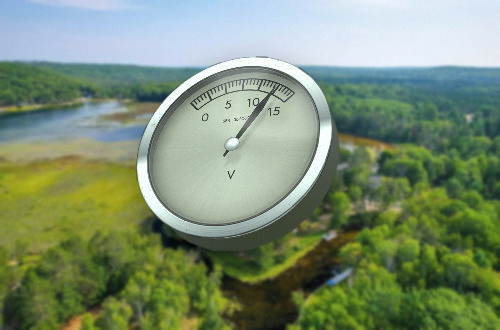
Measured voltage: 12.5 V
